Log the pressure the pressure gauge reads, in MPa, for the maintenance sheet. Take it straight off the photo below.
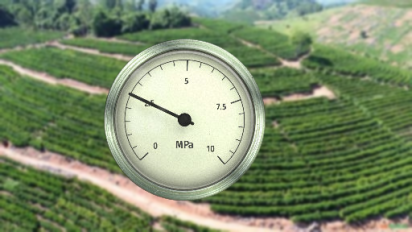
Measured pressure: 2.5 MPa
